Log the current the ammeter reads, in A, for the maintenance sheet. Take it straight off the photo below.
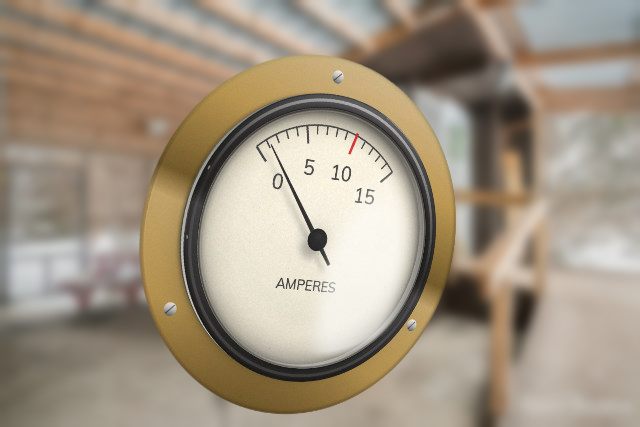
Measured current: 1 A
